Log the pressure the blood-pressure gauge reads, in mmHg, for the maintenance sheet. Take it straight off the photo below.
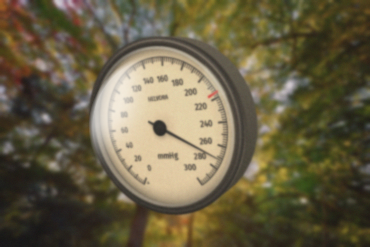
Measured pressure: 270 mmHg
